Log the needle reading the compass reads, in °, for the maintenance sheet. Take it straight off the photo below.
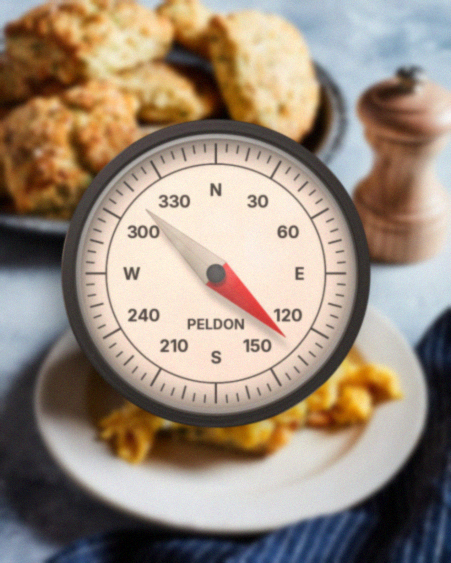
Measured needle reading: 132.5 °
